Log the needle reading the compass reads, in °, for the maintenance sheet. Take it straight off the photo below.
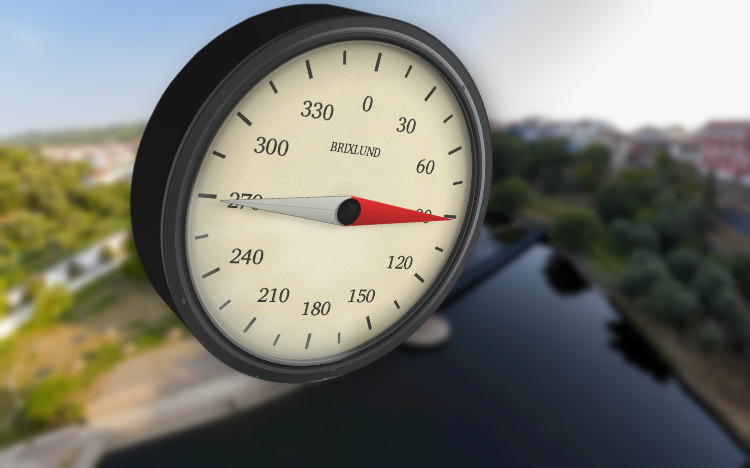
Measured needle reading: 90 °
